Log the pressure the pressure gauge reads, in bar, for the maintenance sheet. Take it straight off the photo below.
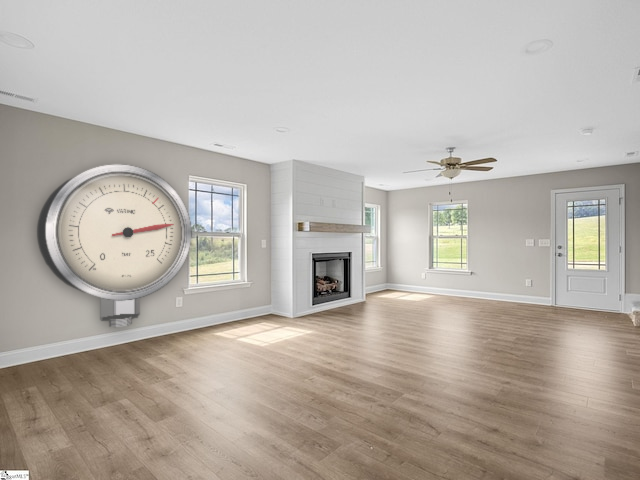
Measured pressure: 20 bar
